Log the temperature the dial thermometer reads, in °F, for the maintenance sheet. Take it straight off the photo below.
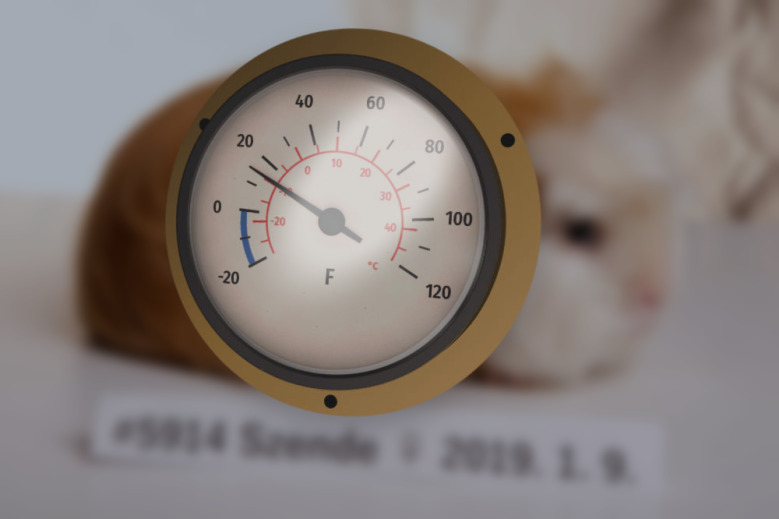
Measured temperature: 15 °F
